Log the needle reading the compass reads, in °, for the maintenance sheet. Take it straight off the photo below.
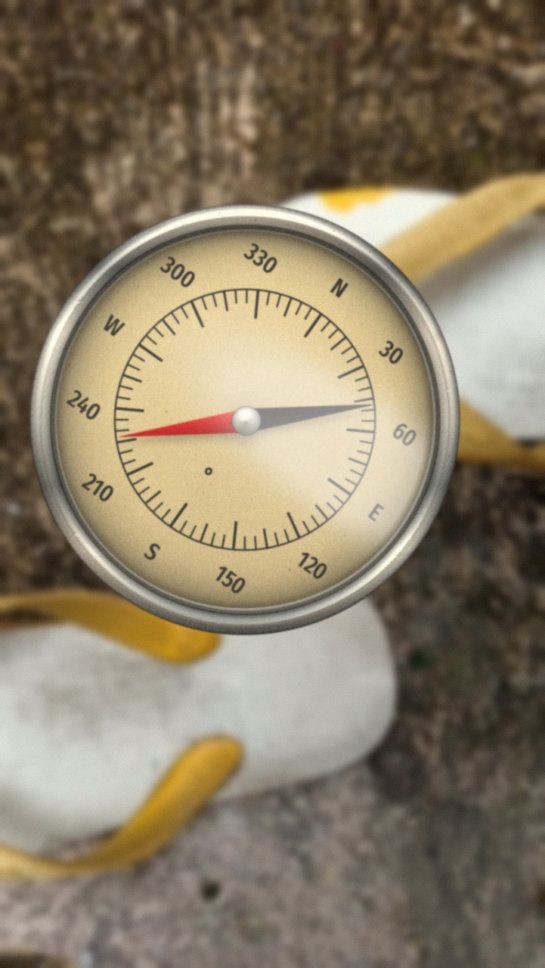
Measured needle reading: 227.5 °
